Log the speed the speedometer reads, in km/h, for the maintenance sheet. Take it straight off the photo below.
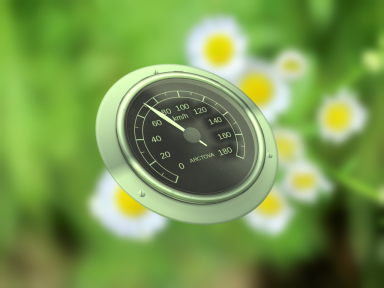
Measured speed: 70 km/h
